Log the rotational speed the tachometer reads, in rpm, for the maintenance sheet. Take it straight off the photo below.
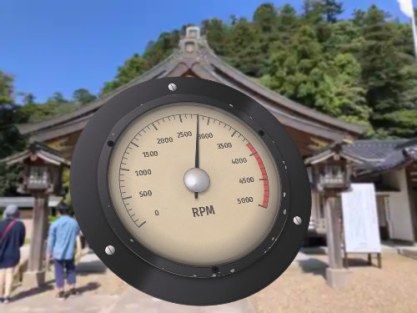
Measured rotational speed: 2800 rpm
